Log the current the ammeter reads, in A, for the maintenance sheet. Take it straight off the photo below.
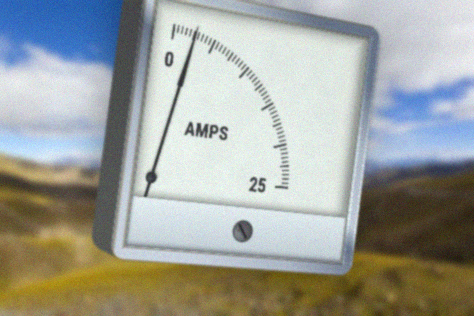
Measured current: 2.5 A
